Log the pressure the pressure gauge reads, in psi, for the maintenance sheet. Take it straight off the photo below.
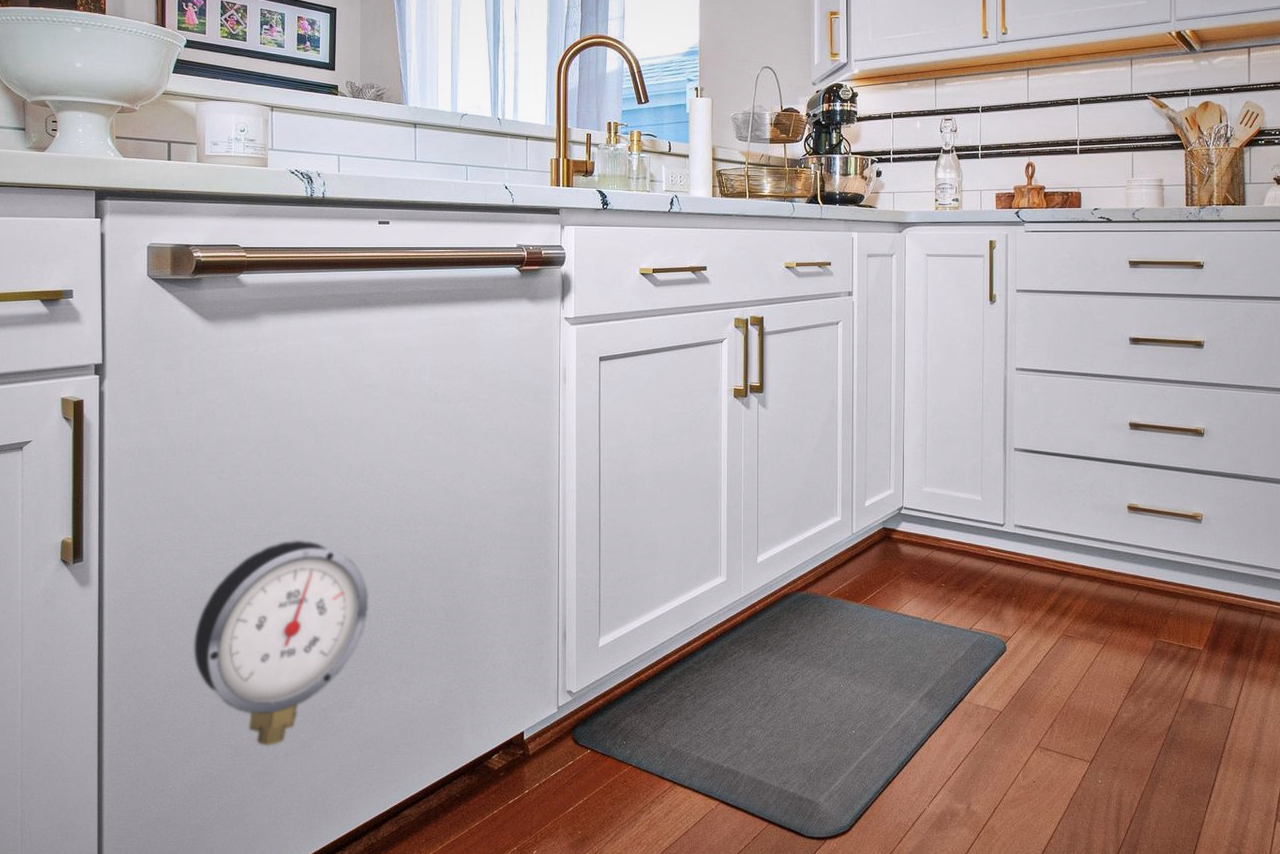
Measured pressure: 90 psi
